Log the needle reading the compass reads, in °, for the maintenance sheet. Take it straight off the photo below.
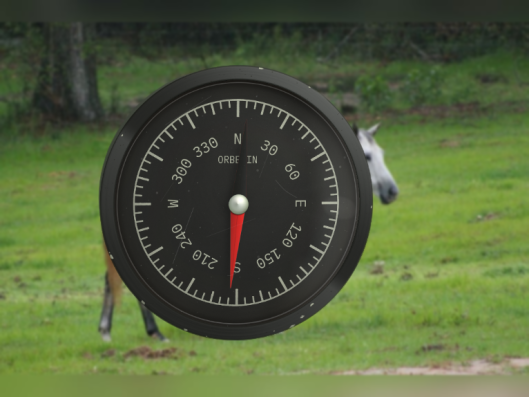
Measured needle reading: 185 °
